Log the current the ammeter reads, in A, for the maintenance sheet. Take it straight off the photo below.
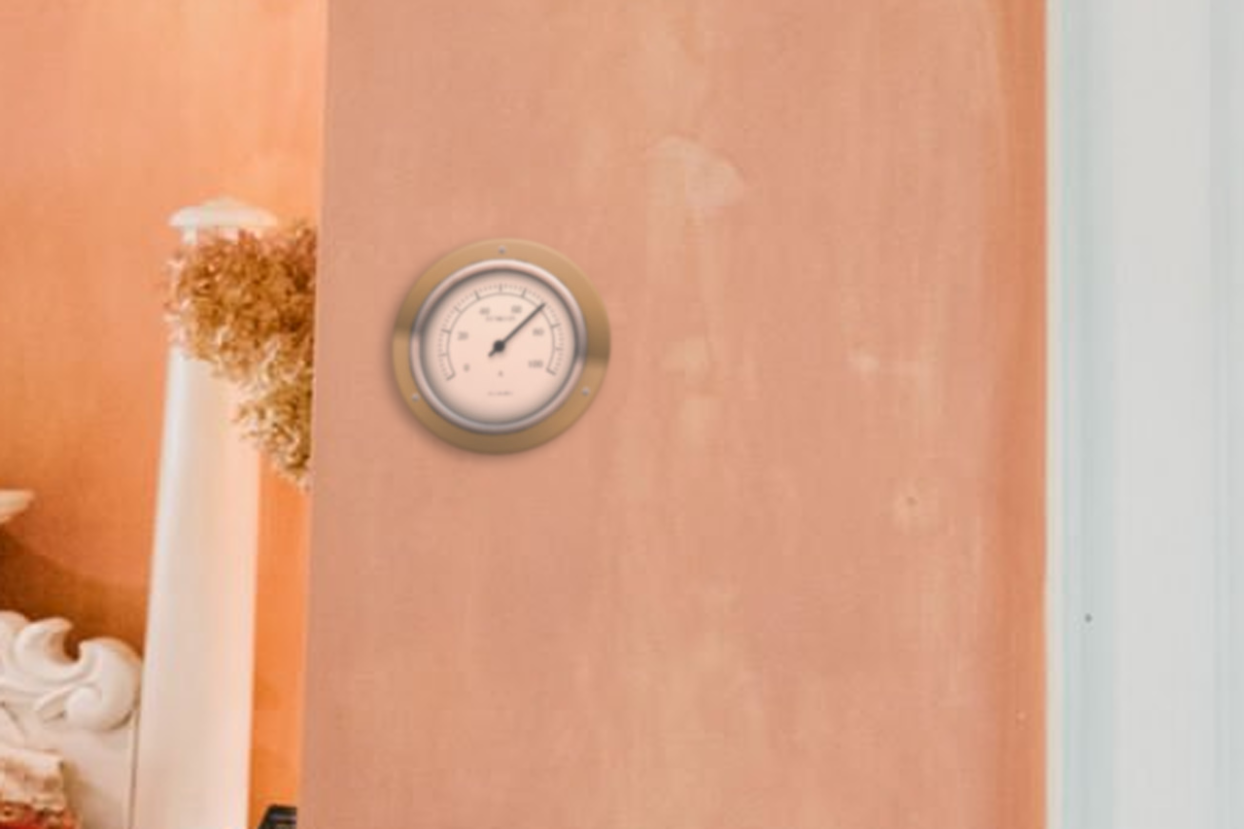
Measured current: 70 A
